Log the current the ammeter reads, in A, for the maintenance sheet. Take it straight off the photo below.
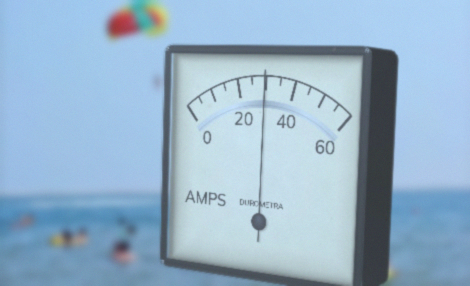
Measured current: 30 A
